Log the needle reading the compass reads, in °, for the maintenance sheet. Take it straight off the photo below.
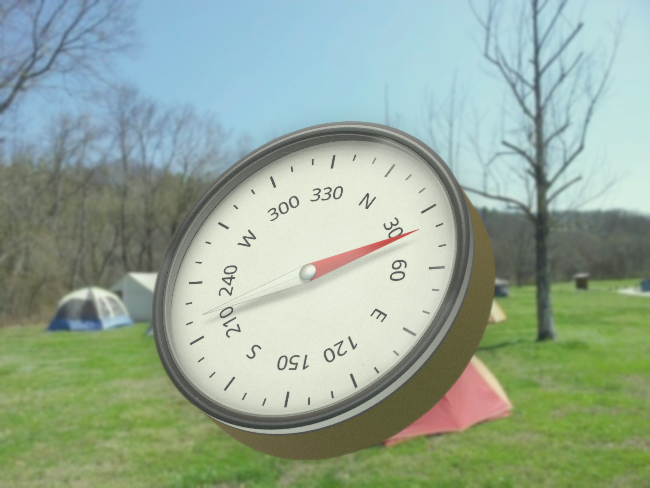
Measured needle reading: 40 °
